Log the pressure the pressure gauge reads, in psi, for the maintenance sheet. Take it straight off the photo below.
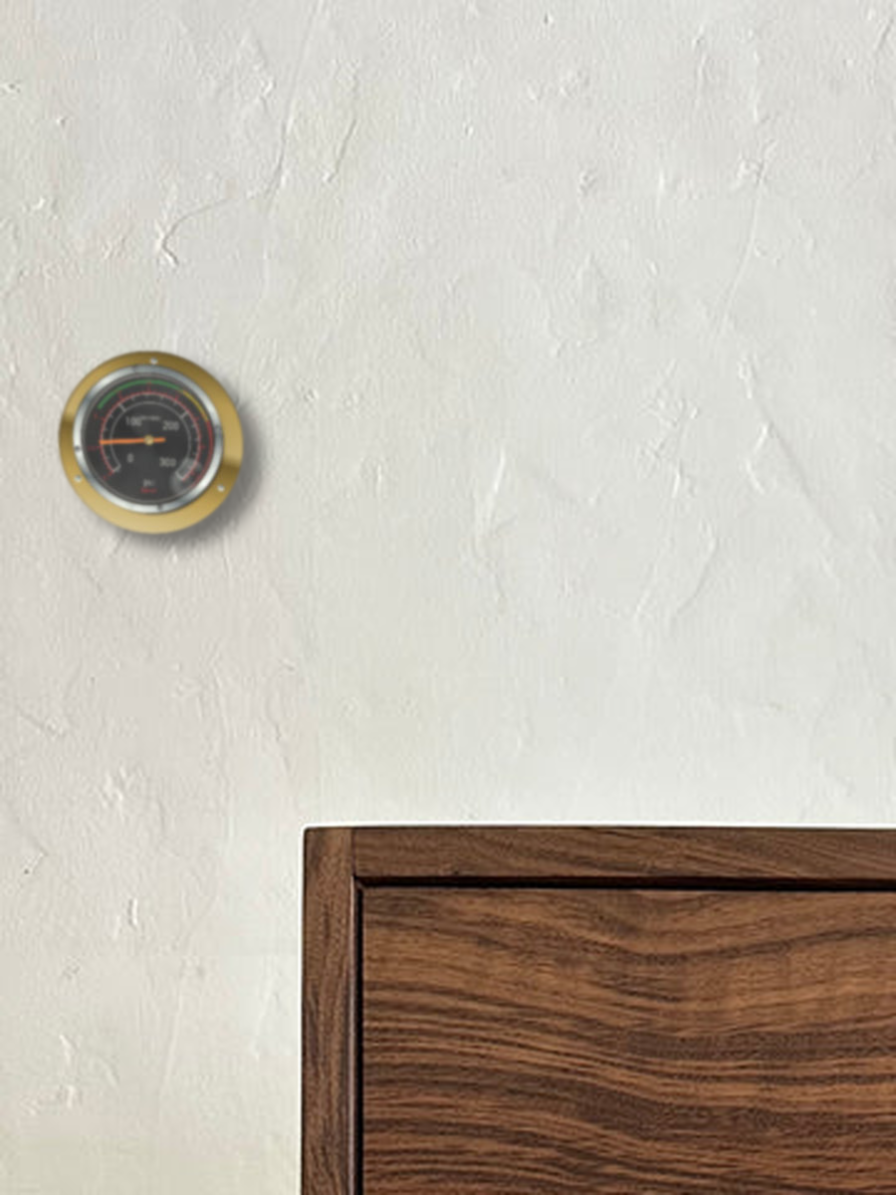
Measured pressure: 40 psi
